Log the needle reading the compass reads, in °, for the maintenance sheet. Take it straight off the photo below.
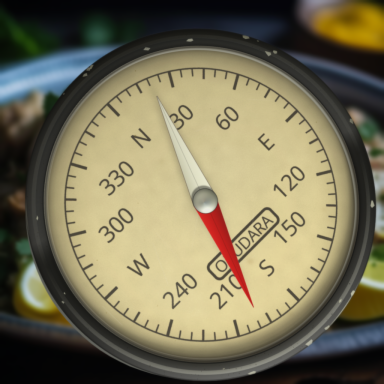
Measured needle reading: 200 °
